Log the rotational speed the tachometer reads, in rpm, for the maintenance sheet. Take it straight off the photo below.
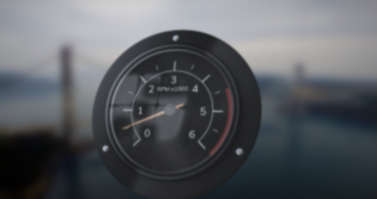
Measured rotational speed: 500 rpm
